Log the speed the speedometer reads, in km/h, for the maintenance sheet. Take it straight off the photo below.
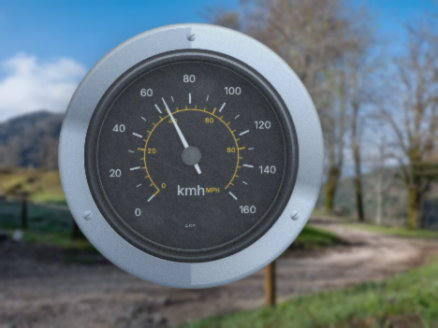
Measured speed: 65 km/h
